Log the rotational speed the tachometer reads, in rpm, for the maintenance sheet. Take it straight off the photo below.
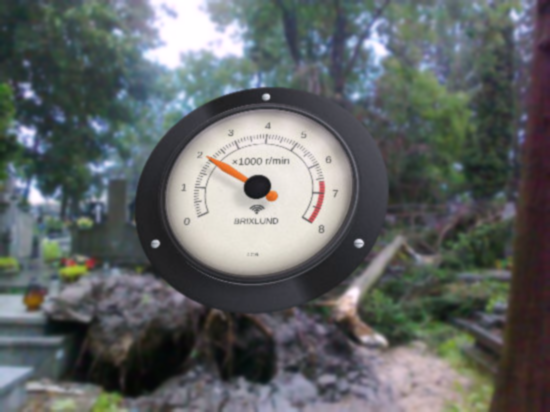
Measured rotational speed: 2000 rpm
